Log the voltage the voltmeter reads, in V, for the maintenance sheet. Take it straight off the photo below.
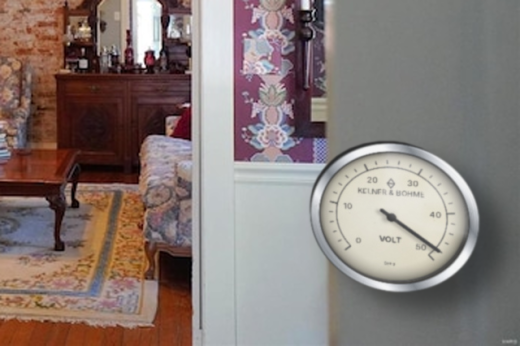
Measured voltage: 48 V
